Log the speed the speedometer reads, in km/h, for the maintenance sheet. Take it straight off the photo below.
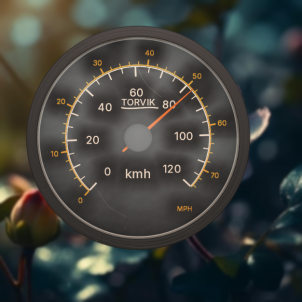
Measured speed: 82.5 km/h
